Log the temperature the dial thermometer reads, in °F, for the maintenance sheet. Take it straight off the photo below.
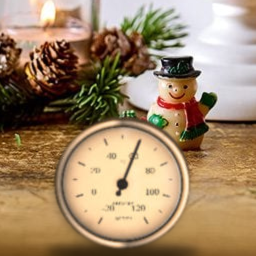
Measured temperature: 60 °F
